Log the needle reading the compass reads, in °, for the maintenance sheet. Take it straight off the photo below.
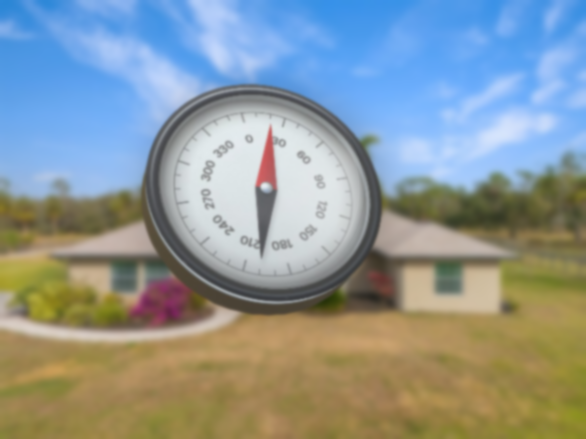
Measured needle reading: 20 °
